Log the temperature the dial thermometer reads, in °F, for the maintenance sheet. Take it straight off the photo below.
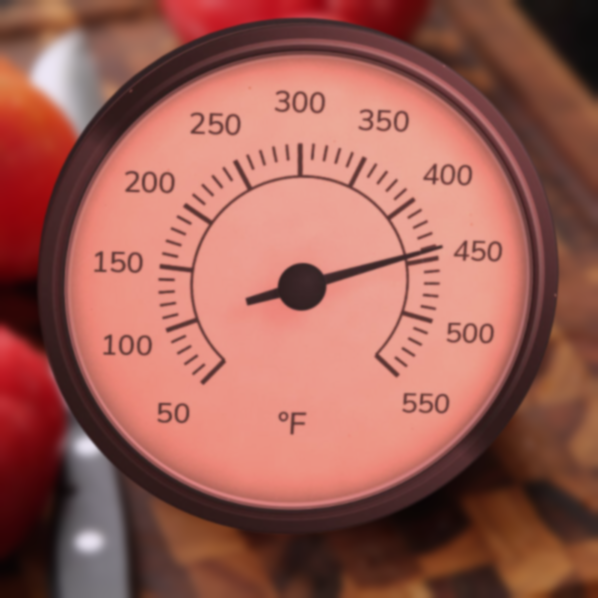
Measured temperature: 440 °F
